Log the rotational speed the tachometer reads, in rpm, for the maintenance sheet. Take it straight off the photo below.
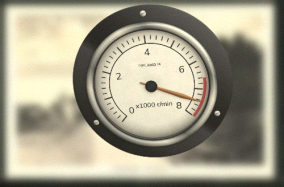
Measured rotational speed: 7400 rpm
